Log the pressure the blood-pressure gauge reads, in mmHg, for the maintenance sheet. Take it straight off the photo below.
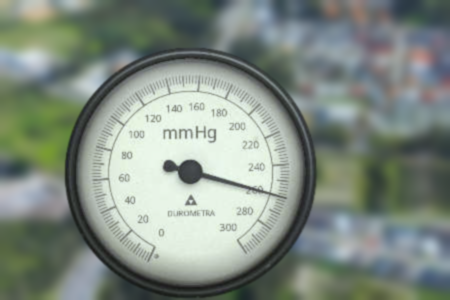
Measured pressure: 260 mmHg
